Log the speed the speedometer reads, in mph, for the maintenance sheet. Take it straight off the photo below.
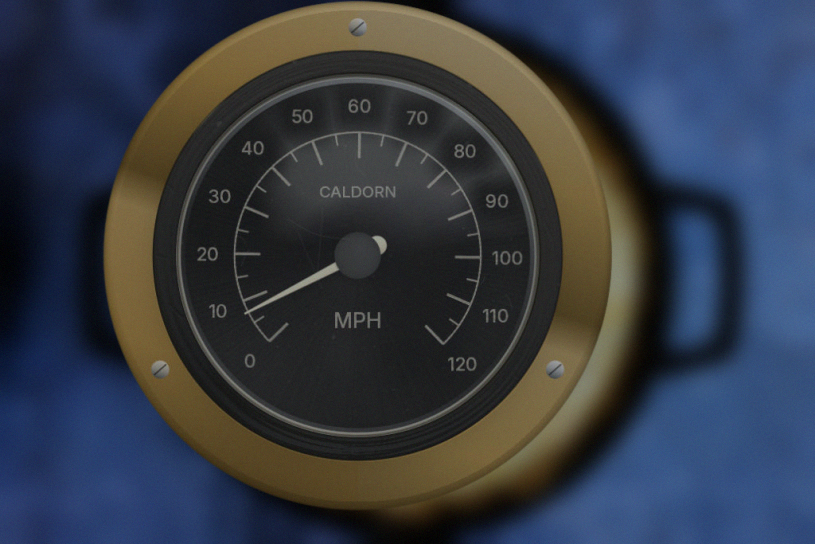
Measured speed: 7.5 mph
